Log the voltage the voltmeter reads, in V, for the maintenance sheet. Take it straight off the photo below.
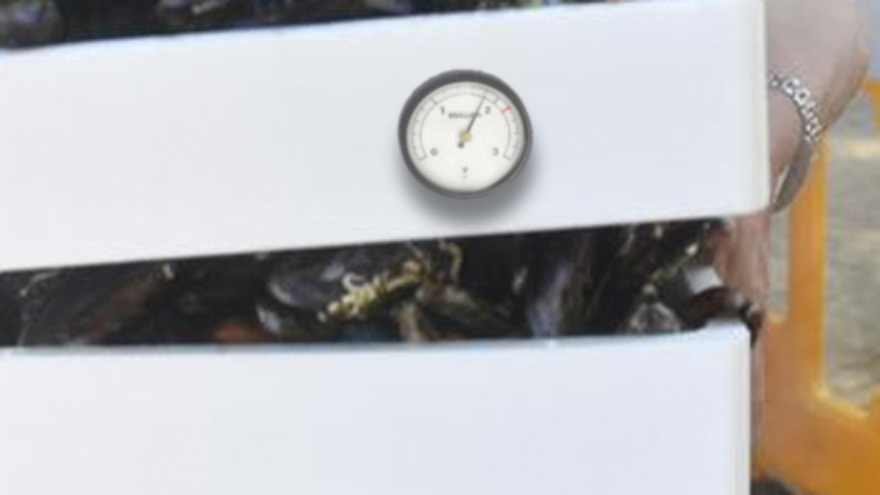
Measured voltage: 1.8 V
